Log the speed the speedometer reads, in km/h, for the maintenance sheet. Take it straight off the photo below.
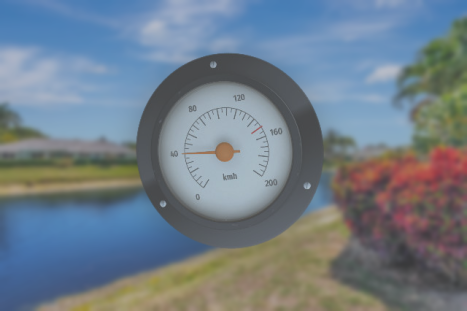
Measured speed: 40 km/h
